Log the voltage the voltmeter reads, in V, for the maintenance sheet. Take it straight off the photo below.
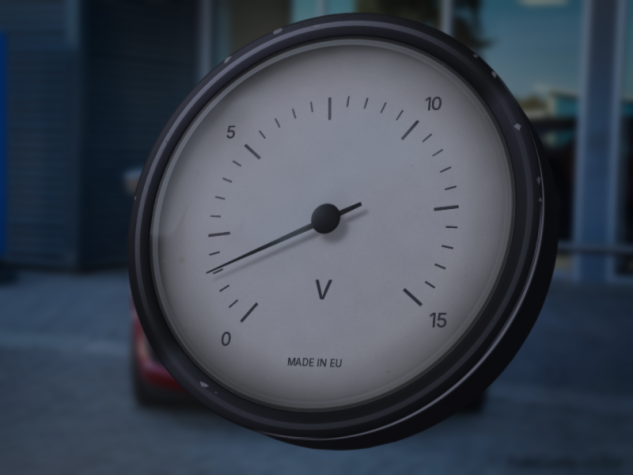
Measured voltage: 1.5 V
